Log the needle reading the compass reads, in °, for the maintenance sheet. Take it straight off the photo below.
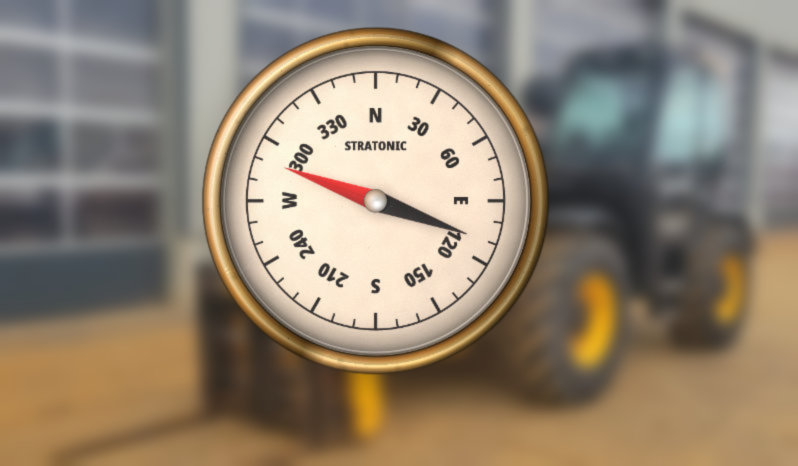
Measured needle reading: 290 °
